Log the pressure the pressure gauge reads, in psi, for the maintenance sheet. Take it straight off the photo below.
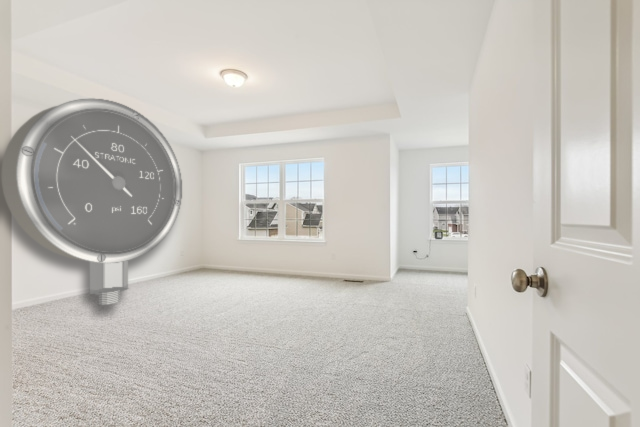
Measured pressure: 50 psi
